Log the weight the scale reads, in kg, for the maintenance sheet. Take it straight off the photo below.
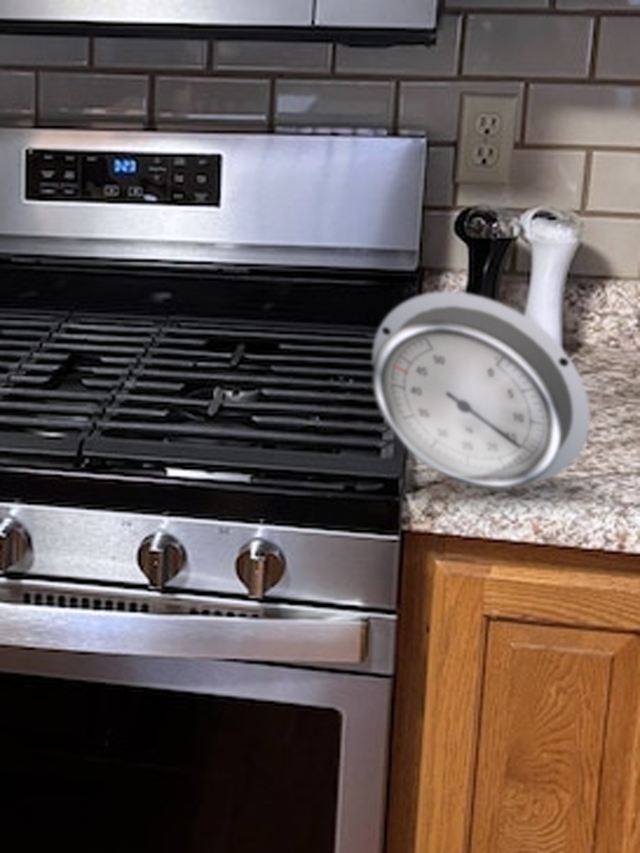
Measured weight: 15 kg
